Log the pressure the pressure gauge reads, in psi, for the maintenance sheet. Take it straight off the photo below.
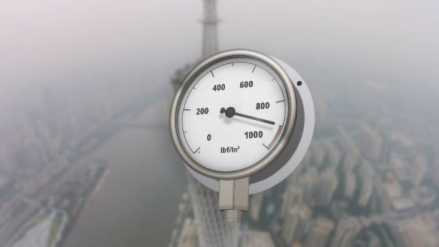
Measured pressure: 900 psi
